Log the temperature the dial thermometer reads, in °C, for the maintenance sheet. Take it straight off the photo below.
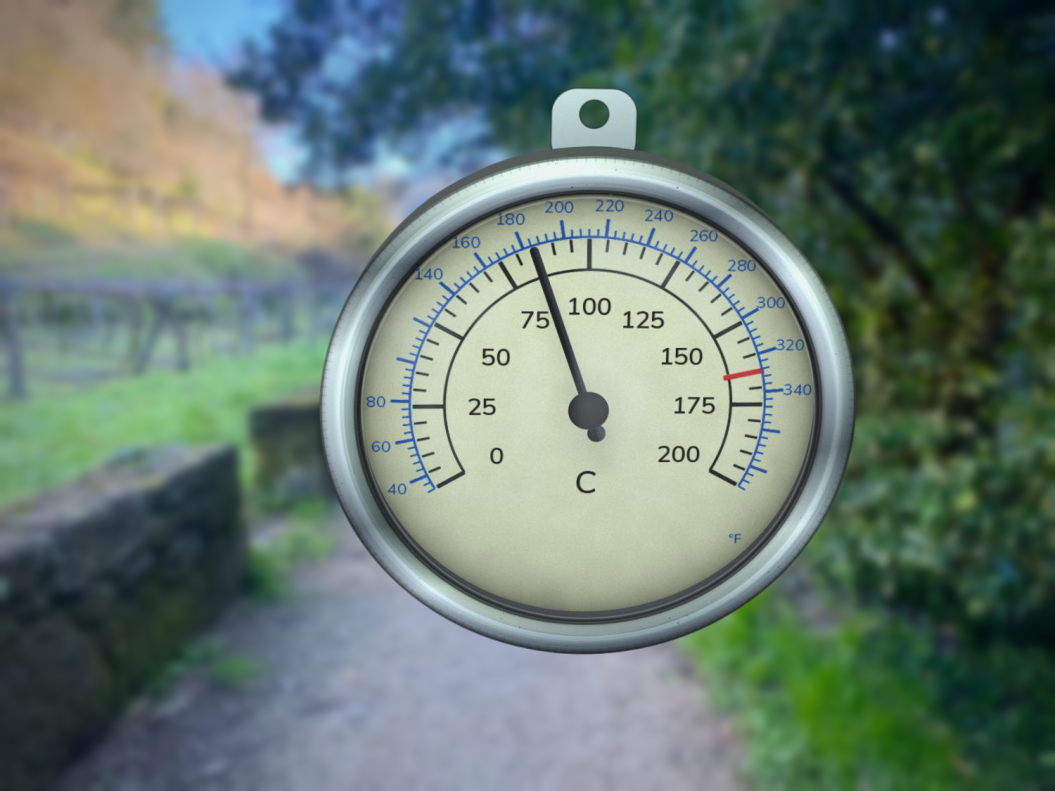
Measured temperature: 85 °C
